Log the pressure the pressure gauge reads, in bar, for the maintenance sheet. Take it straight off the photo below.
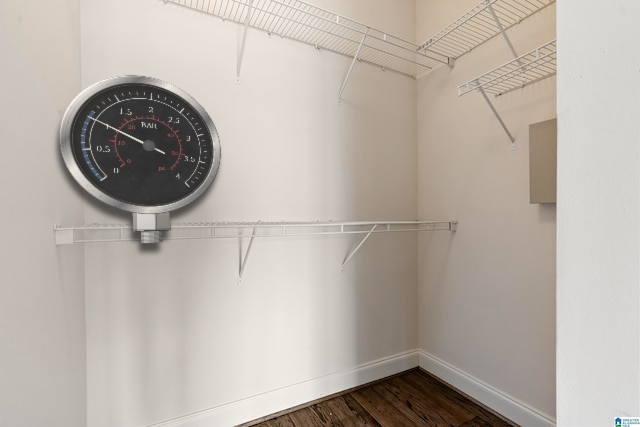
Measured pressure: 1 bar
